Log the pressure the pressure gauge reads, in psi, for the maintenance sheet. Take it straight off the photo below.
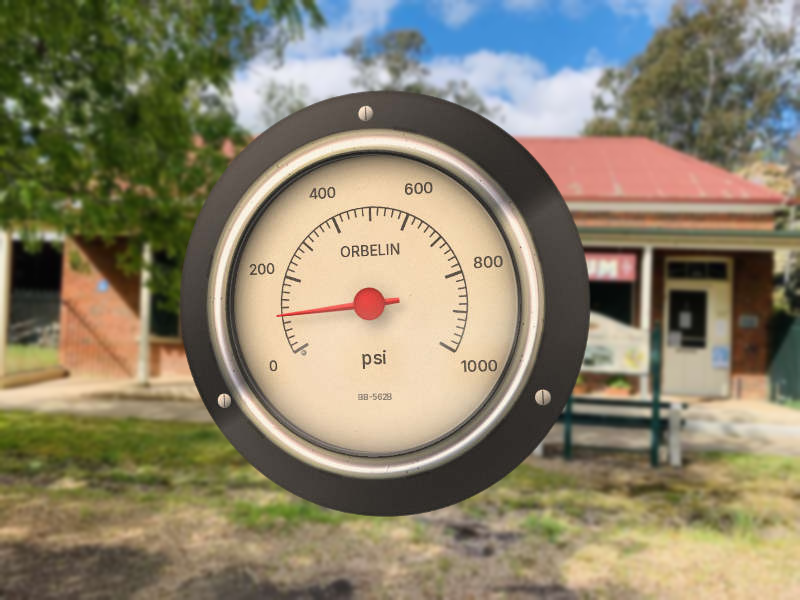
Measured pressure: 100 psi
